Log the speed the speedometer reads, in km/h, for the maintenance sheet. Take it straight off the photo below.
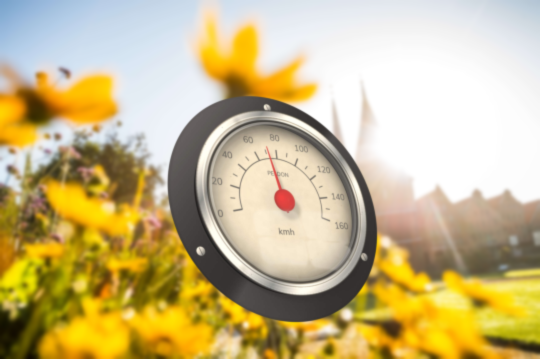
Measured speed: 70 km/h
